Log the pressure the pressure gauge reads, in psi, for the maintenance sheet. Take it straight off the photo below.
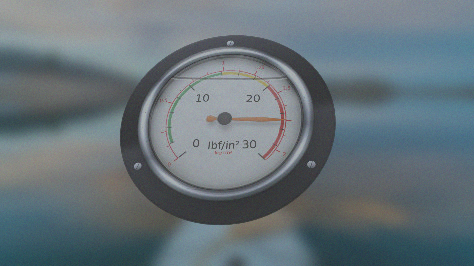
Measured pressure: 25 psi
